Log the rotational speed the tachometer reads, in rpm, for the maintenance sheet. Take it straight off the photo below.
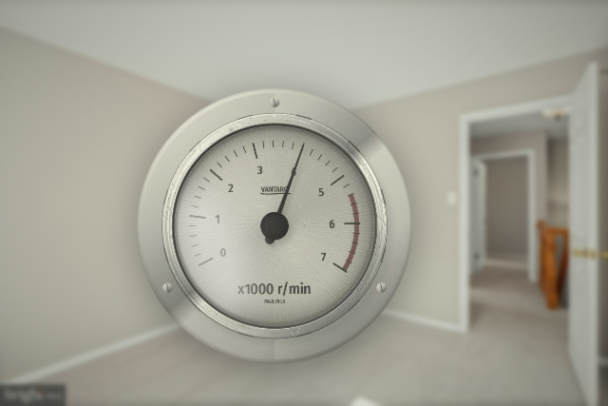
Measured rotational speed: 4000 rpm
